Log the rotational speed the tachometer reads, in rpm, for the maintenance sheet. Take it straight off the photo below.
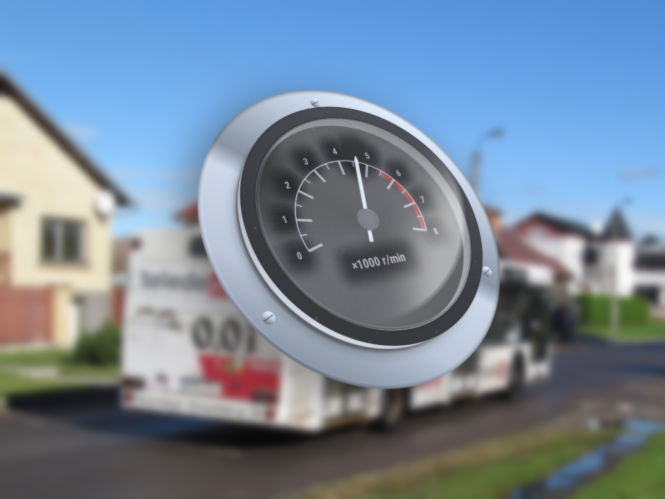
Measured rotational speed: 4500 rpm
